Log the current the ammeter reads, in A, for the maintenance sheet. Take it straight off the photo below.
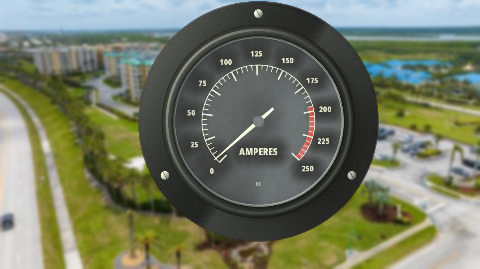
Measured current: 5 A
